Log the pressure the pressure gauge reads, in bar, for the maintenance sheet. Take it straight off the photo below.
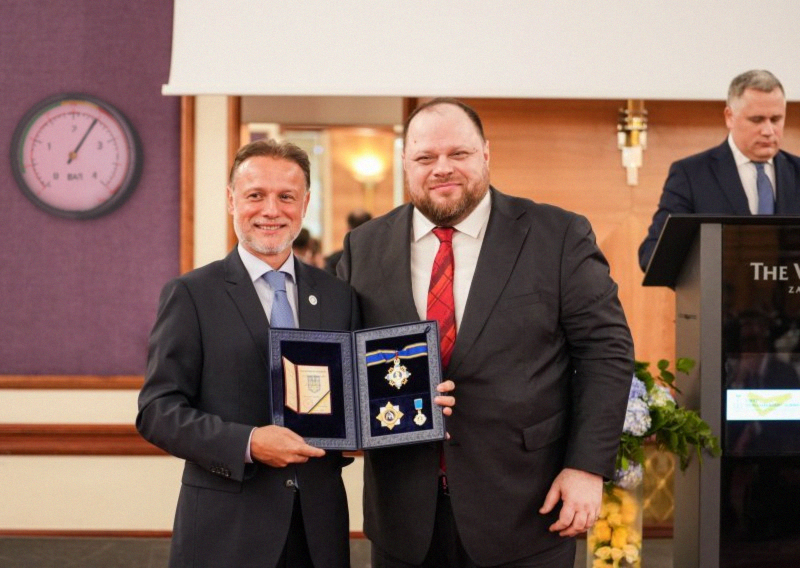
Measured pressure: 2.5 bar
